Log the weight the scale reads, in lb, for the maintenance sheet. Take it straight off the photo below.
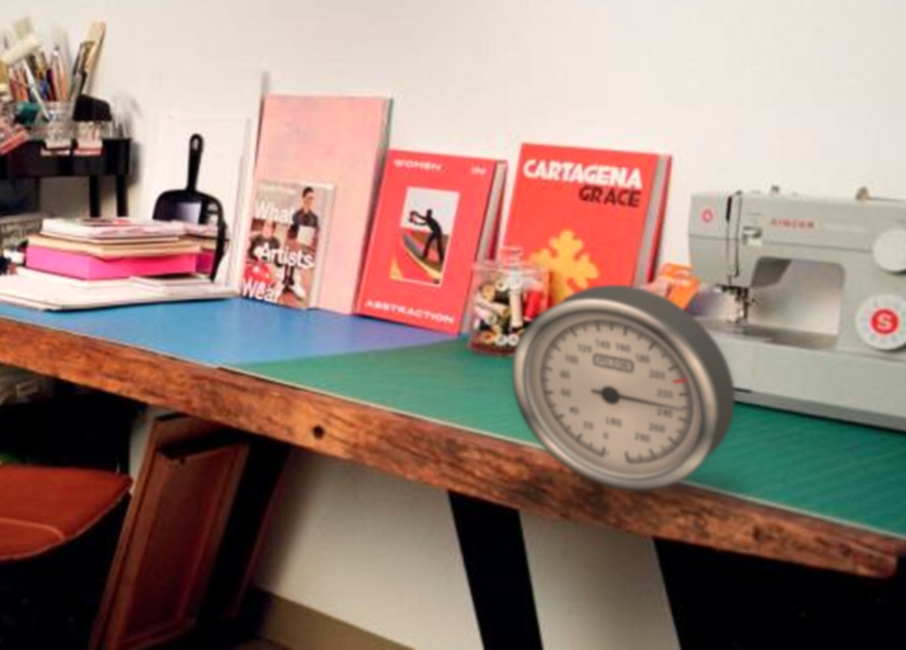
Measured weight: 230 lb
